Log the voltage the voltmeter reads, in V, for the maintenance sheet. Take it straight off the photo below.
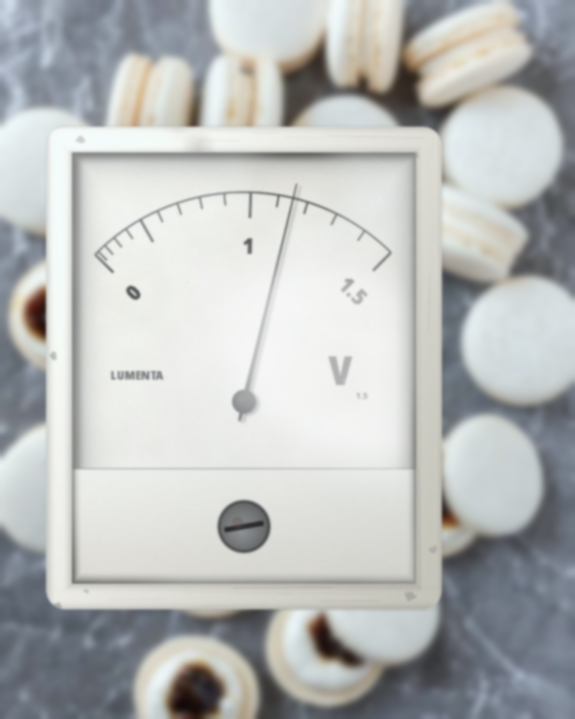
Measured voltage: 1.15 V
